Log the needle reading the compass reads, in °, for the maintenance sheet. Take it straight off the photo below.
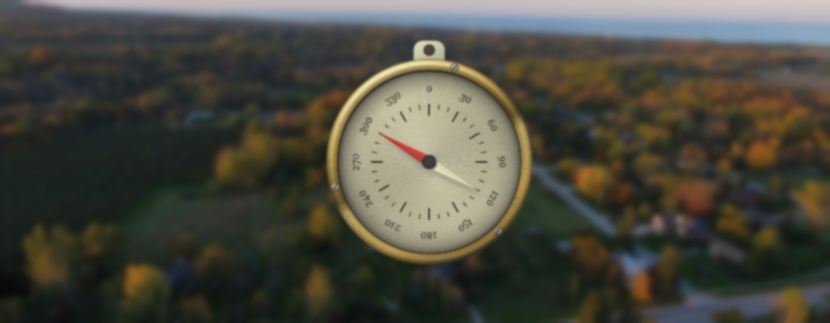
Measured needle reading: 300 °
